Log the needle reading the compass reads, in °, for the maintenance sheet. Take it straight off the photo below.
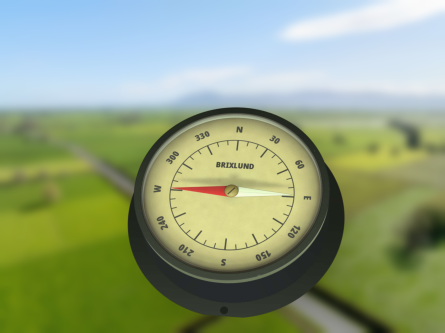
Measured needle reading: 270 °
